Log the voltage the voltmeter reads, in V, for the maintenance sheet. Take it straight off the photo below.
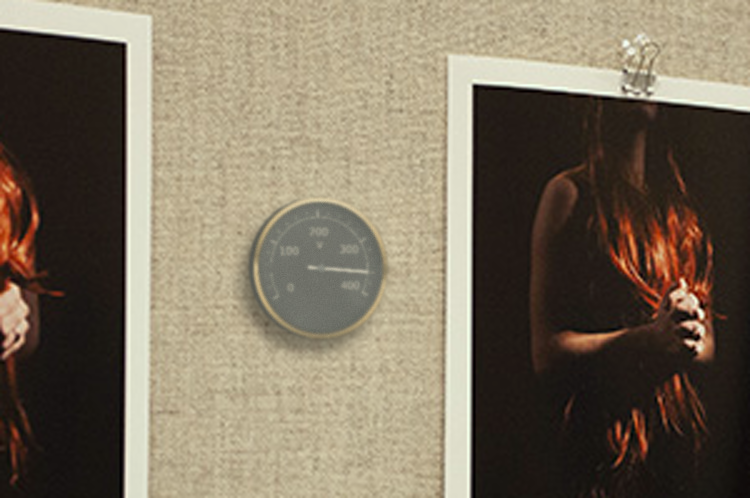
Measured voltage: 360 V
